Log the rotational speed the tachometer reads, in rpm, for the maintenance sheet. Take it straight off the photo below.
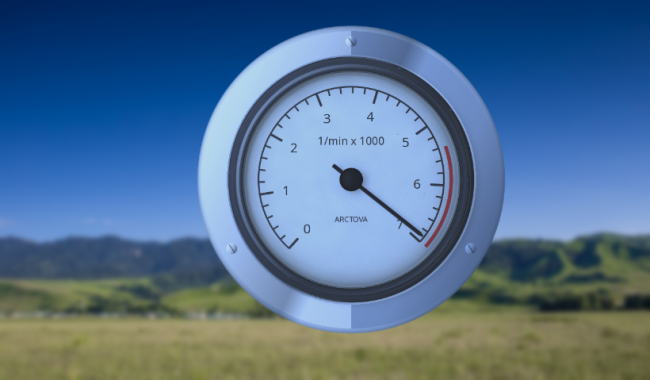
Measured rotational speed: 6900 rpm
